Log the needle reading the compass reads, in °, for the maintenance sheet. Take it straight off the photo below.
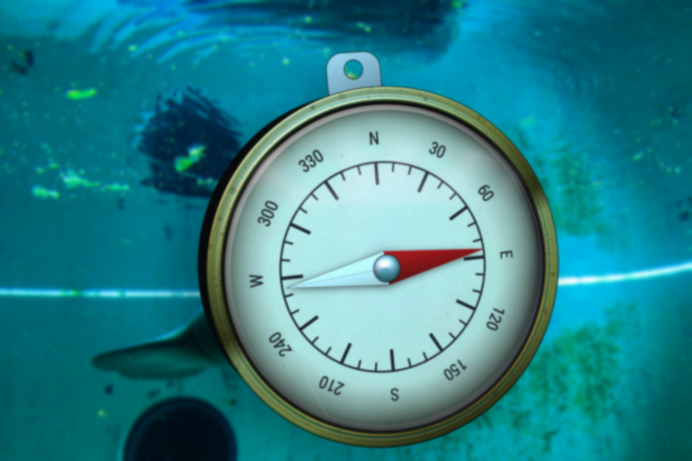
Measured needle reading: 85 °
